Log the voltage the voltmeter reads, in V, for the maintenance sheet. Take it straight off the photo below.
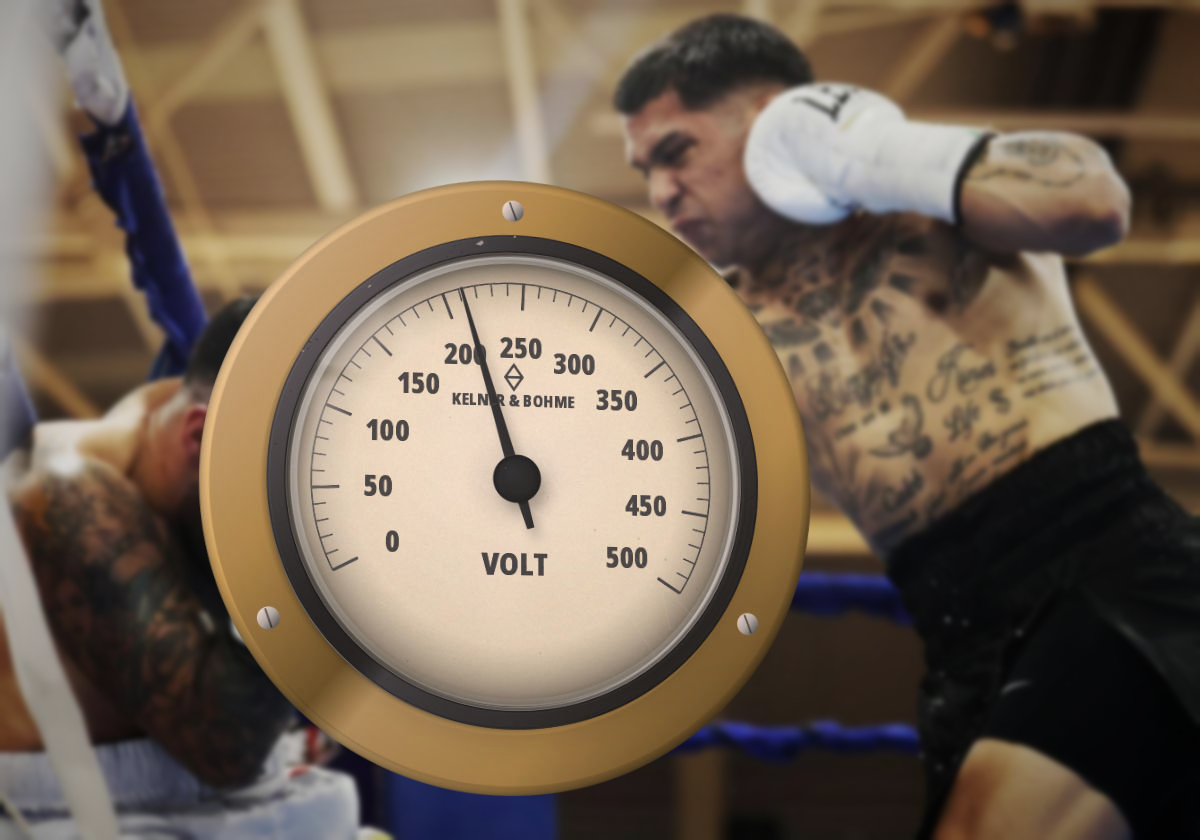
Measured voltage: 210 V
